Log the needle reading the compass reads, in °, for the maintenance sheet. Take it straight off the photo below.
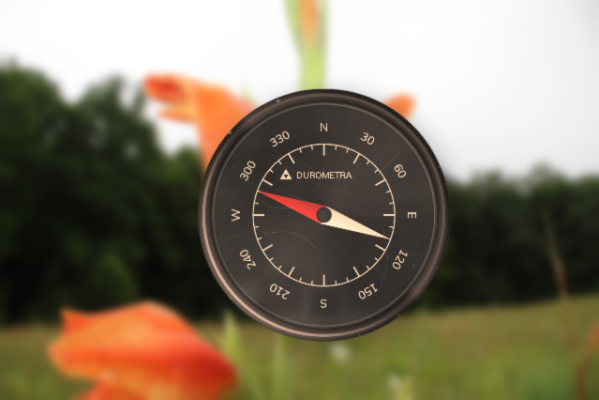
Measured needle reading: 290 °
